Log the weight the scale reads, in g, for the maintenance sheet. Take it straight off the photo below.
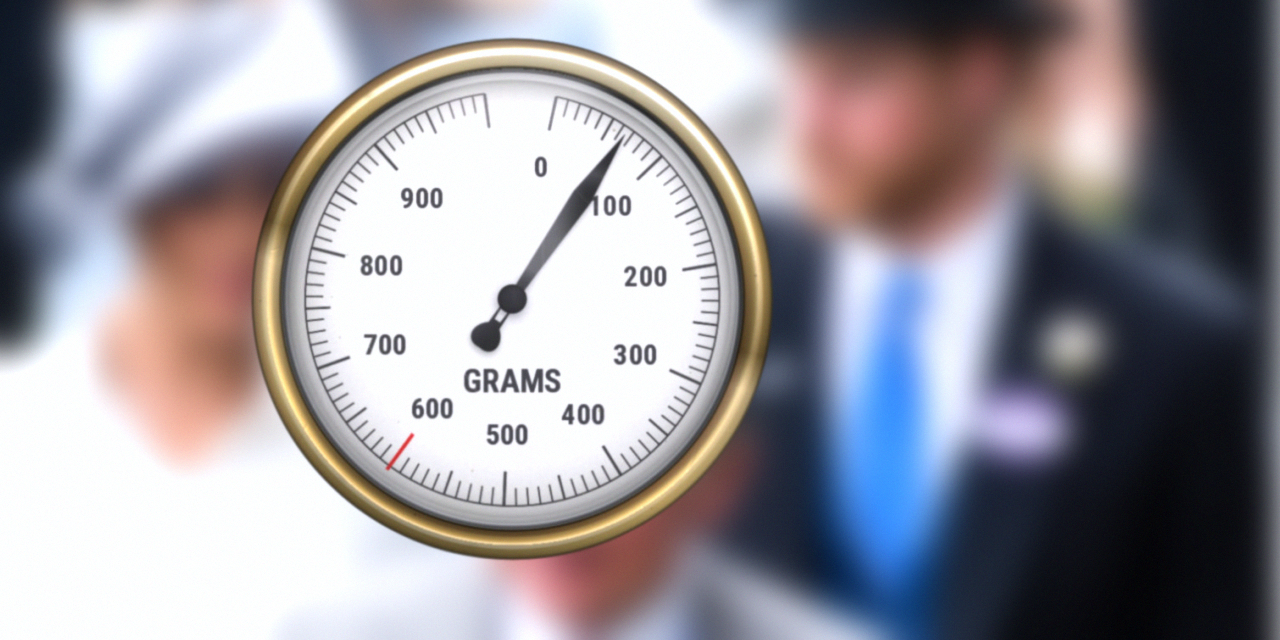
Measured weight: 65 g
